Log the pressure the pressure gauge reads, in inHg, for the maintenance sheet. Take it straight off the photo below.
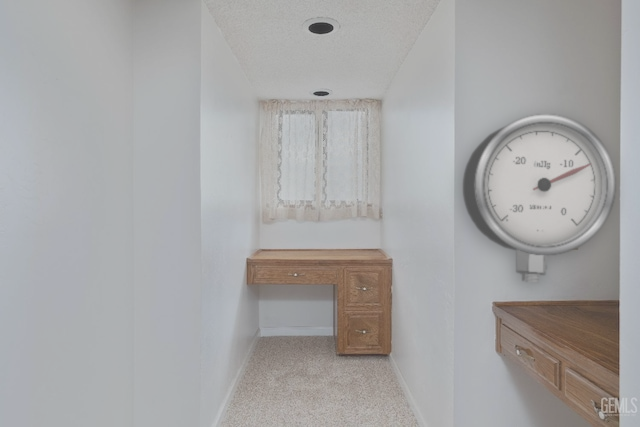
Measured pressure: -8 inHg
